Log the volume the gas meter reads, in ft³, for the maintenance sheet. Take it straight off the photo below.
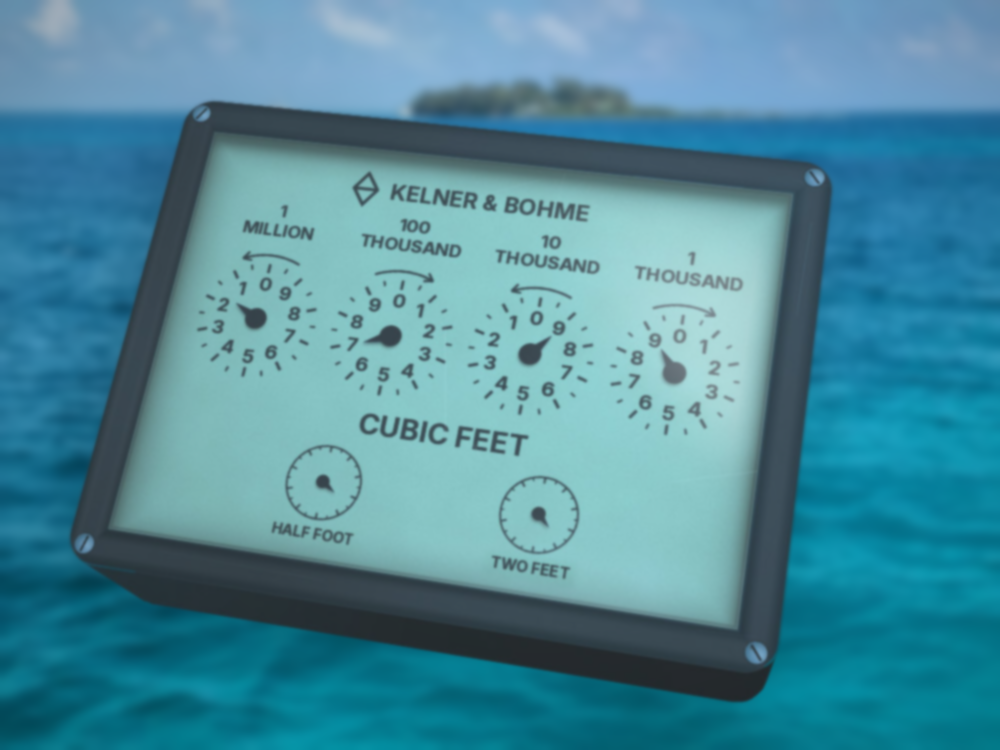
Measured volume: 168900 ft³
